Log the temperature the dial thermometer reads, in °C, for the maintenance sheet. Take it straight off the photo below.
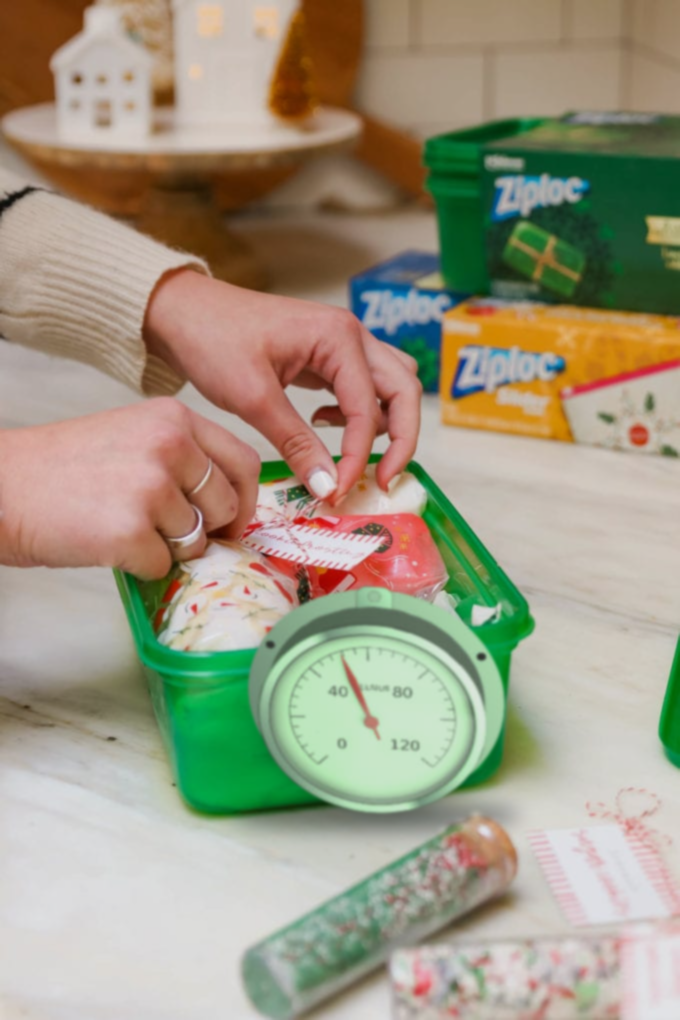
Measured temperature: 52 °C
